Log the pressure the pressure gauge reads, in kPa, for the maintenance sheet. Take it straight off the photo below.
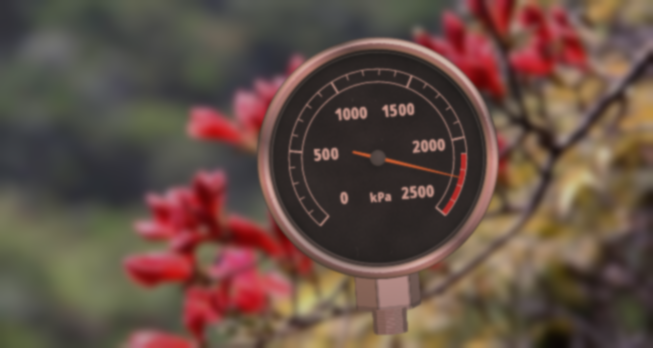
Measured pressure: 2250 kPa
